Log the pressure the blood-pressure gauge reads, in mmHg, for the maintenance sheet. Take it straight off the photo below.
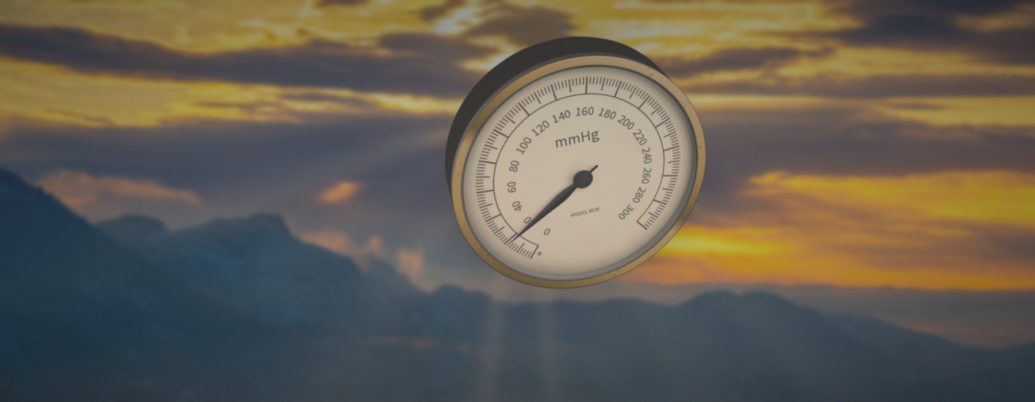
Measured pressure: 20 mmHg
